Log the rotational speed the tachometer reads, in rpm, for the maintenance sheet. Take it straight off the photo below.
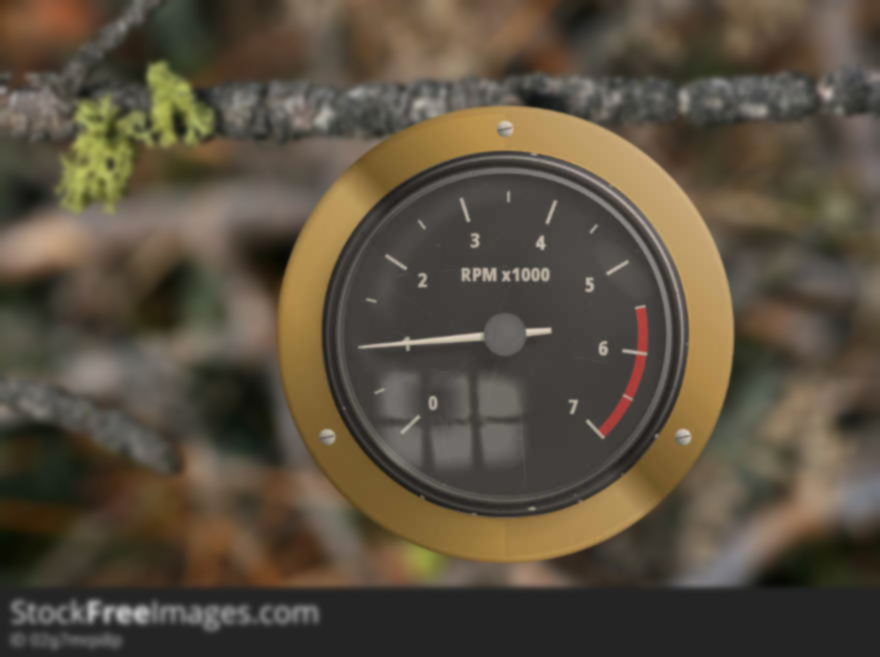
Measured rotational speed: 1000 rpm
